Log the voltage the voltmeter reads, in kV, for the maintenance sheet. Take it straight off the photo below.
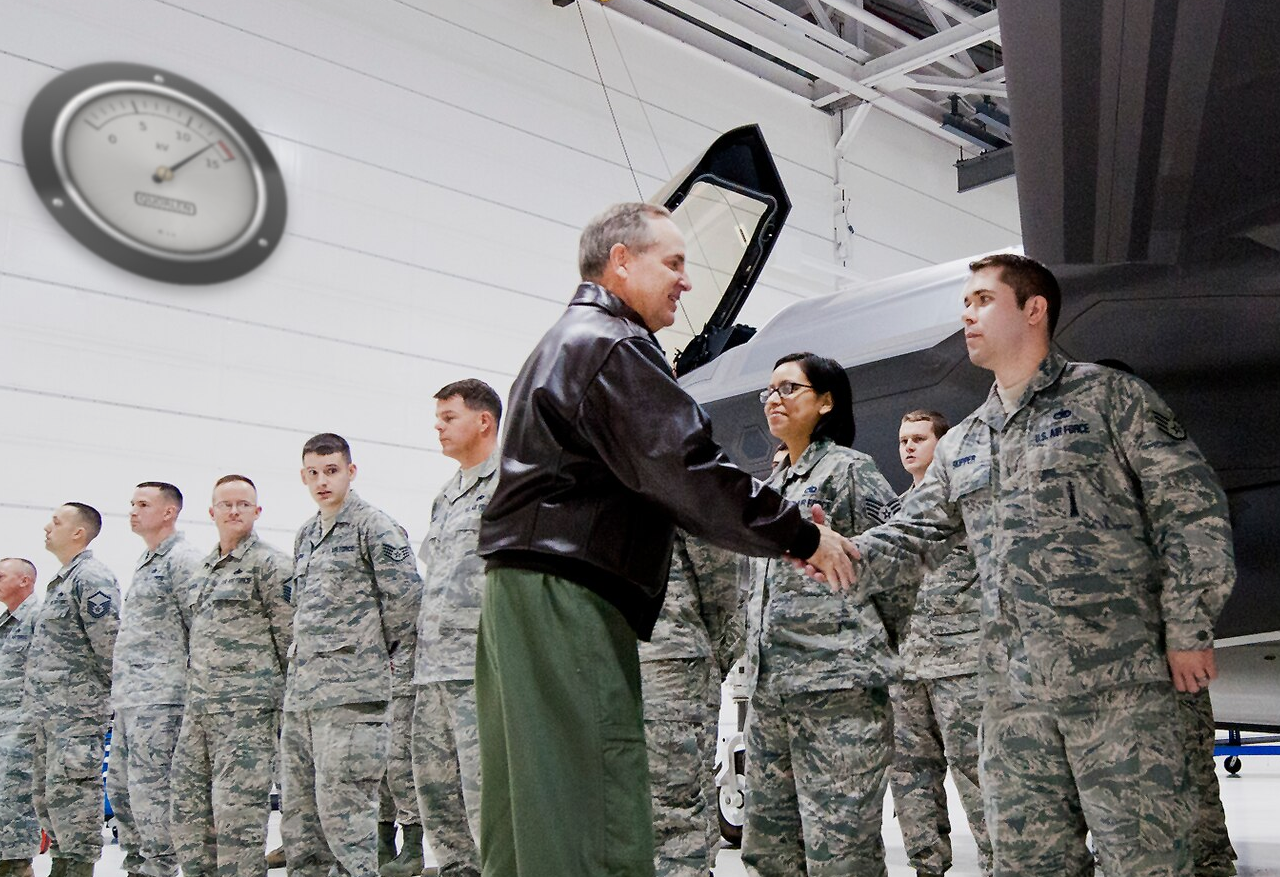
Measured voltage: 13 kV
